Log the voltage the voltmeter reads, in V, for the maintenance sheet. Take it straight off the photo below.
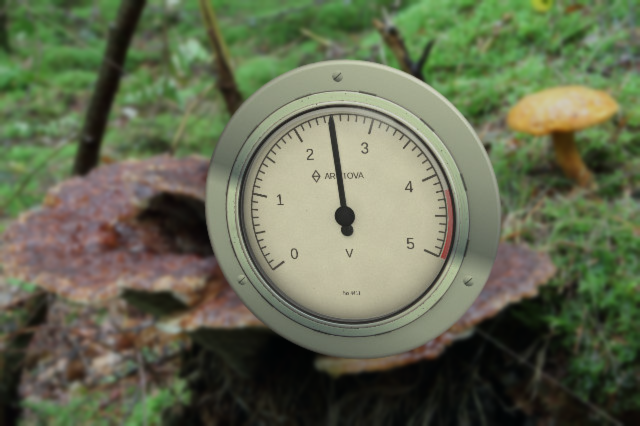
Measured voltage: 2.5 V
